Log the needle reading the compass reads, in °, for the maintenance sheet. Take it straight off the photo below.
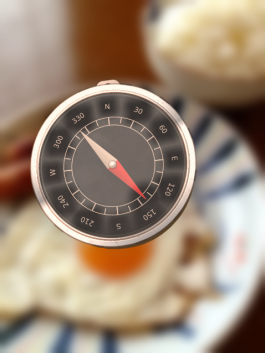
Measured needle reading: 142.5 °
